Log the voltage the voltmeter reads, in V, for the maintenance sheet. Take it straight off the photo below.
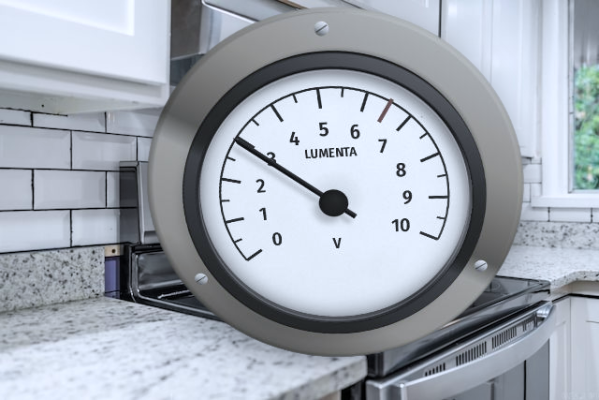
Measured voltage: 3 V
